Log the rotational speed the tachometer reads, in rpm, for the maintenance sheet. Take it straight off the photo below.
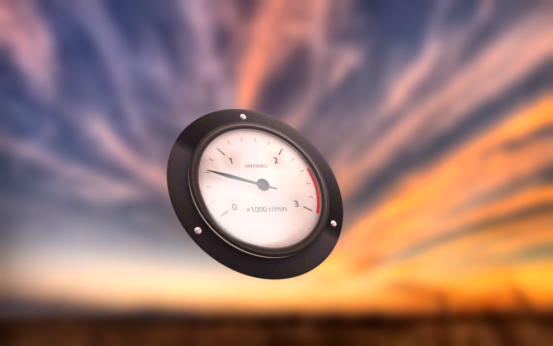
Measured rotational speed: 600 rpm
